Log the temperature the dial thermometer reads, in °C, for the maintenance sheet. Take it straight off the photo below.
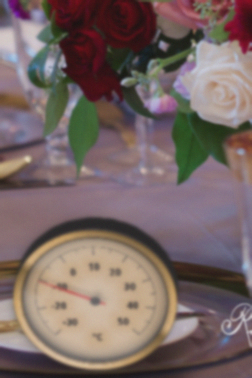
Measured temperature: -10 °C
